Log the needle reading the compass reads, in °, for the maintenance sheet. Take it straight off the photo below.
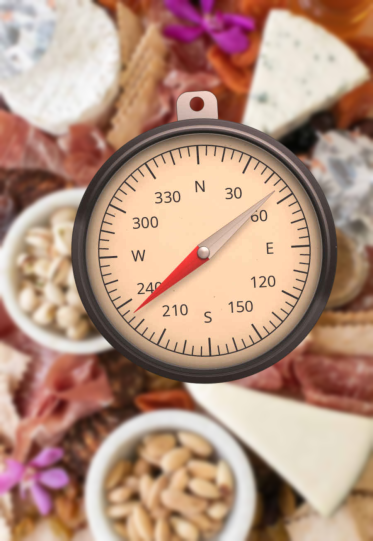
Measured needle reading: 232.5 °
